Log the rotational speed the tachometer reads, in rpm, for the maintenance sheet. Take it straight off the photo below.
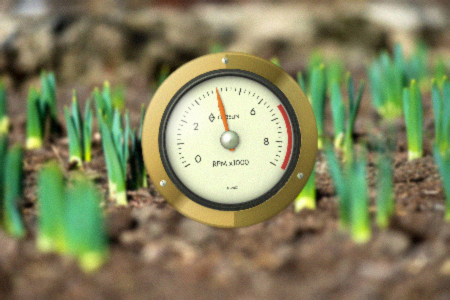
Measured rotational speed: 4000 rpm
